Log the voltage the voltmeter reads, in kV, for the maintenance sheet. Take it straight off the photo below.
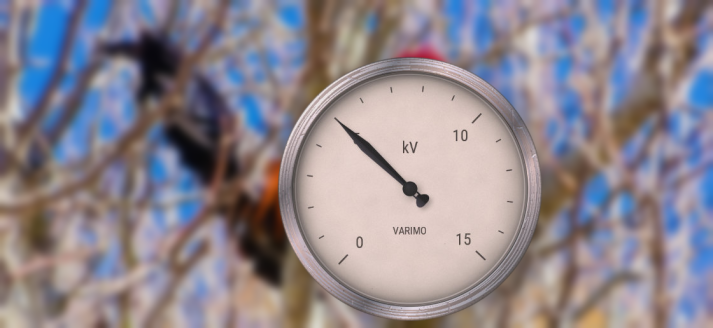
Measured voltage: 5 kV
